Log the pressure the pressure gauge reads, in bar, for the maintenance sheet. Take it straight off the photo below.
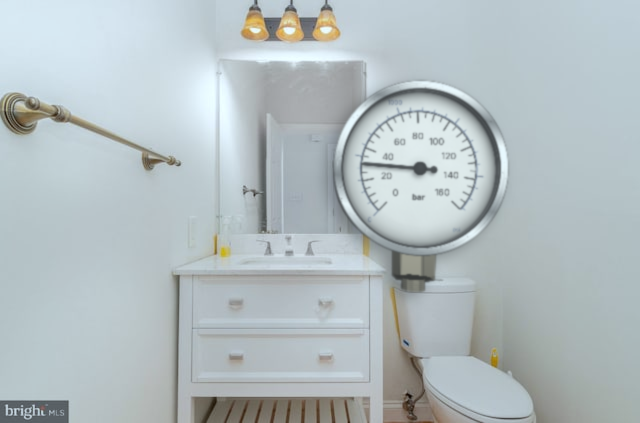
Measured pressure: 30 bar
